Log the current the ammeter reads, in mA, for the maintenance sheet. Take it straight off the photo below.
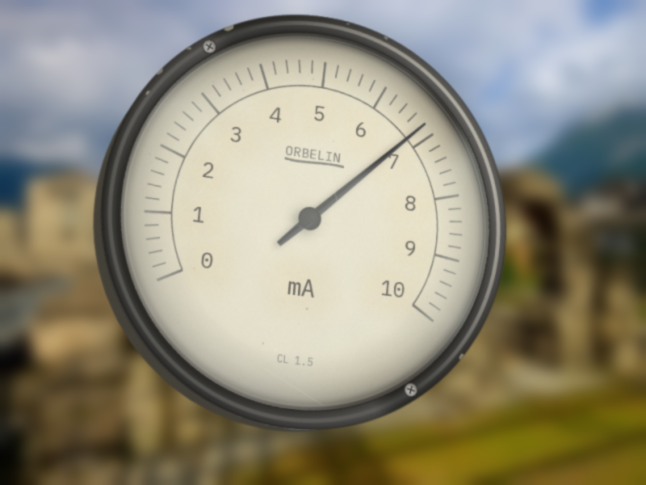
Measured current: 6.8 mA
